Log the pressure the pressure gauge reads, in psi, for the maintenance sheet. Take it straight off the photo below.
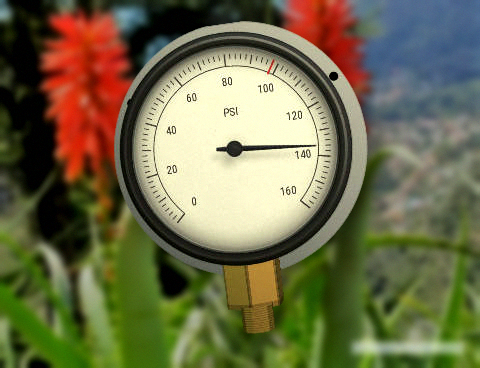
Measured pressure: 136 psi
